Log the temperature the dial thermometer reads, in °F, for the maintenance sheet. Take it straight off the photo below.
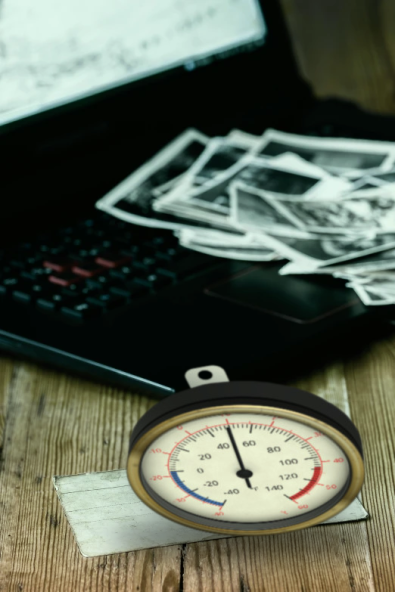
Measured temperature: 50 °F
